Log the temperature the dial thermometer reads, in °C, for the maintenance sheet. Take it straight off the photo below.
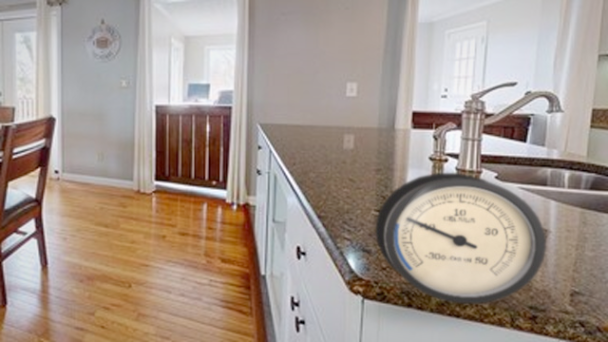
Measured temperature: -10 °C
